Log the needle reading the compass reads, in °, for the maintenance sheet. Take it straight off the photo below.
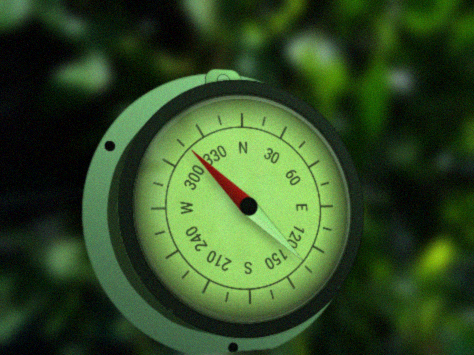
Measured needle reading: 315 °
